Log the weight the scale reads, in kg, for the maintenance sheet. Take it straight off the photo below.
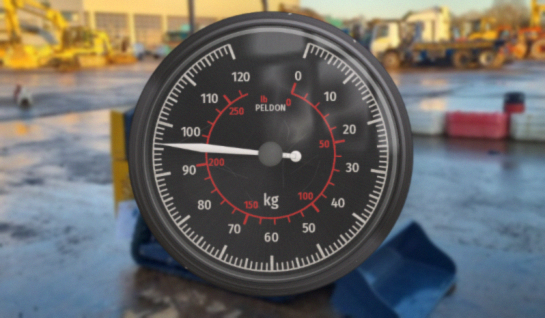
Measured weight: 96 kg
